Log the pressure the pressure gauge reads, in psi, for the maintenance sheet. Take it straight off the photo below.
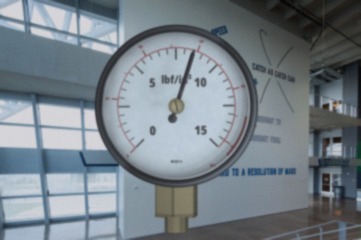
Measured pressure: 8.5 psi
